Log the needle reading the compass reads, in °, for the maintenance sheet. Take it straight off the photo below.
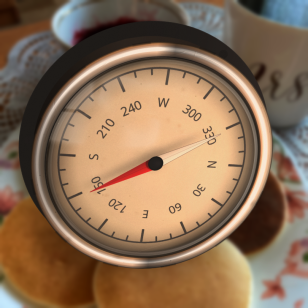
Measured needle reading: 150 °
